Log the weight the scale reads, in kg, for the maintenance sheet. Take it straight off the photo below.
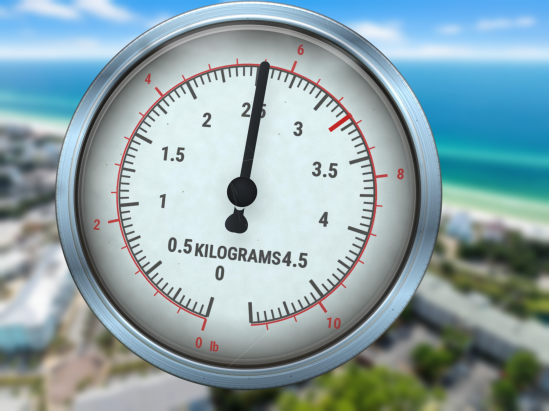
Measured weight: 2.55 kg
